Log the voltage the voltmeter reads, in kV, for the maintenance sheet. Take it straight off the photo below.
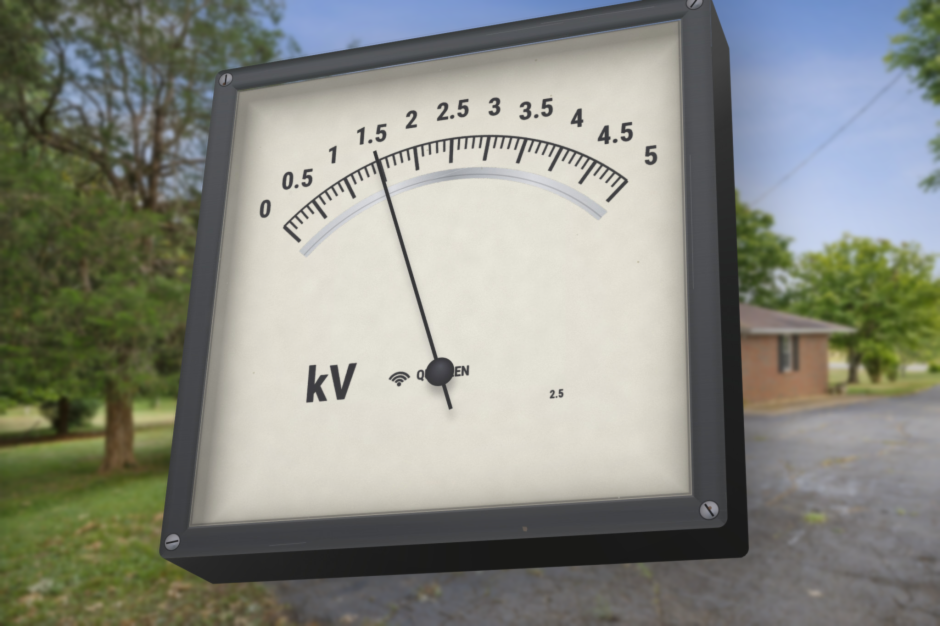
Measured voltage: 1.5 kV
